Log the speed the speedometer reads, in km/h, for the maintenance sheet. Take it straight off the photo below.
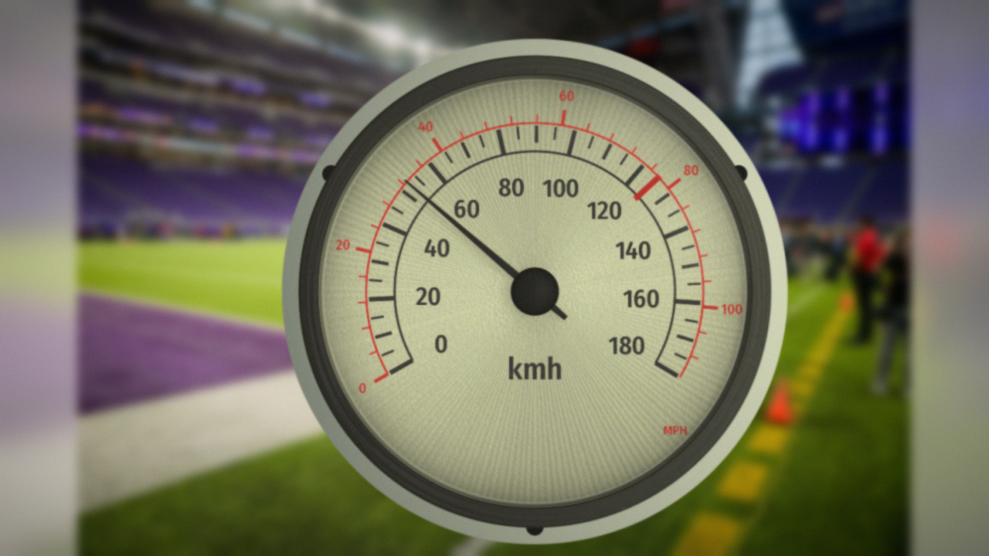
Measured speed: 52.5 km/h
